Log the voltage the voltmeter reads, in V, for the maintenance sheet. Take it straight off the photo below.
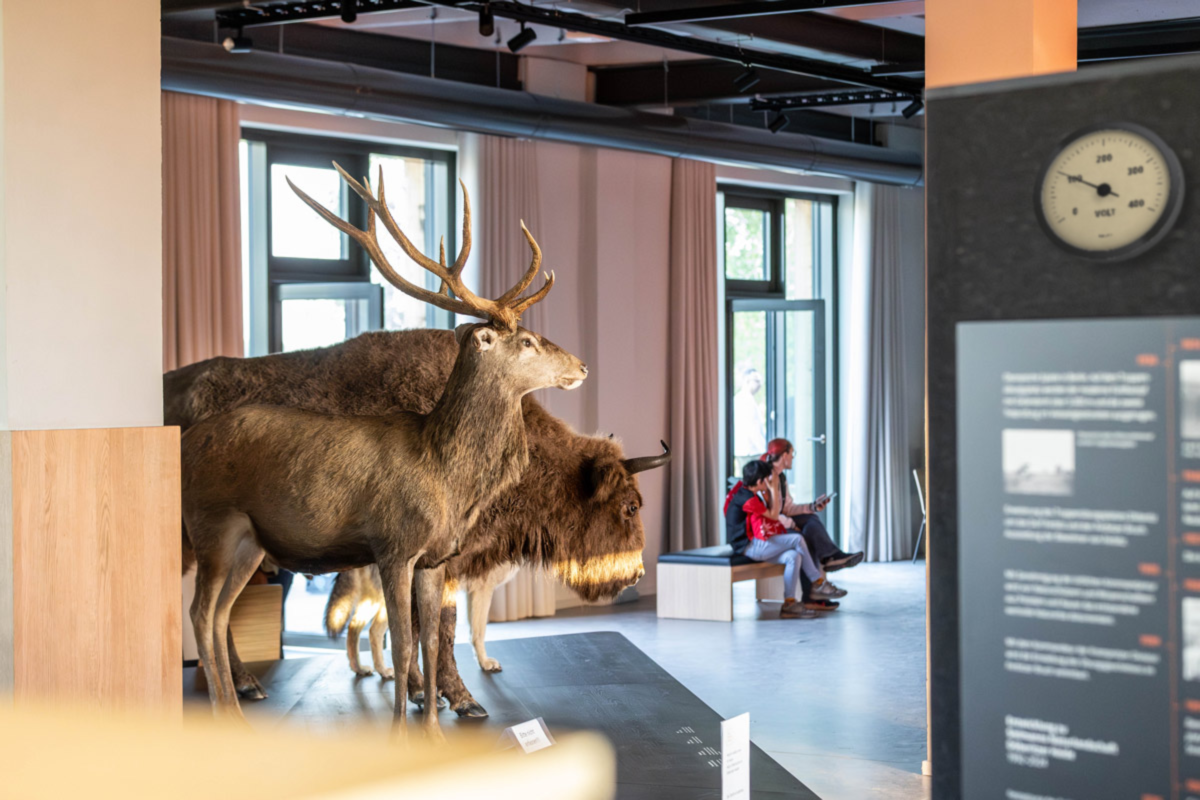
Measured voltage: 100 V
